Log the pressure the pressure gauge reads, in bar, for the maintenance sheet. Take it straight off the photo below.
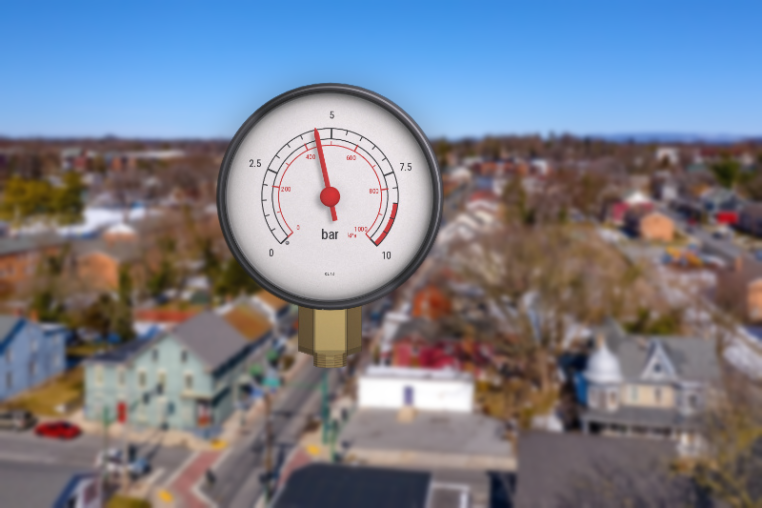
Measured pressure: 4.5 bar
